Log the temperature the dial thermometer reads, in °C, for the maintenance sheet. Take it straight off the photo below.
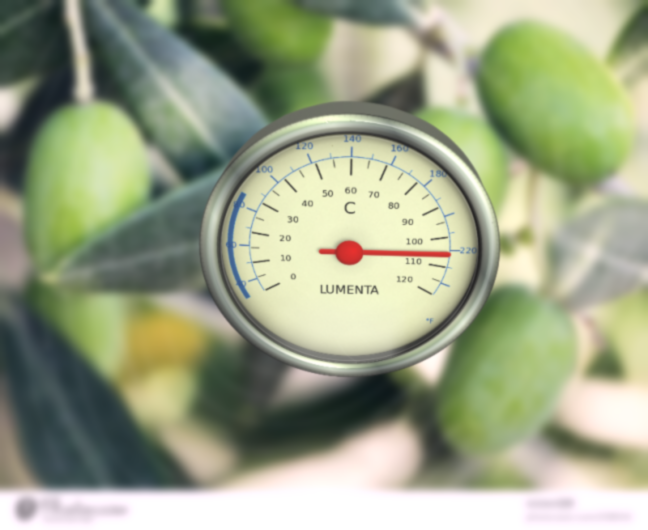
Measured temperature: 105 °C
